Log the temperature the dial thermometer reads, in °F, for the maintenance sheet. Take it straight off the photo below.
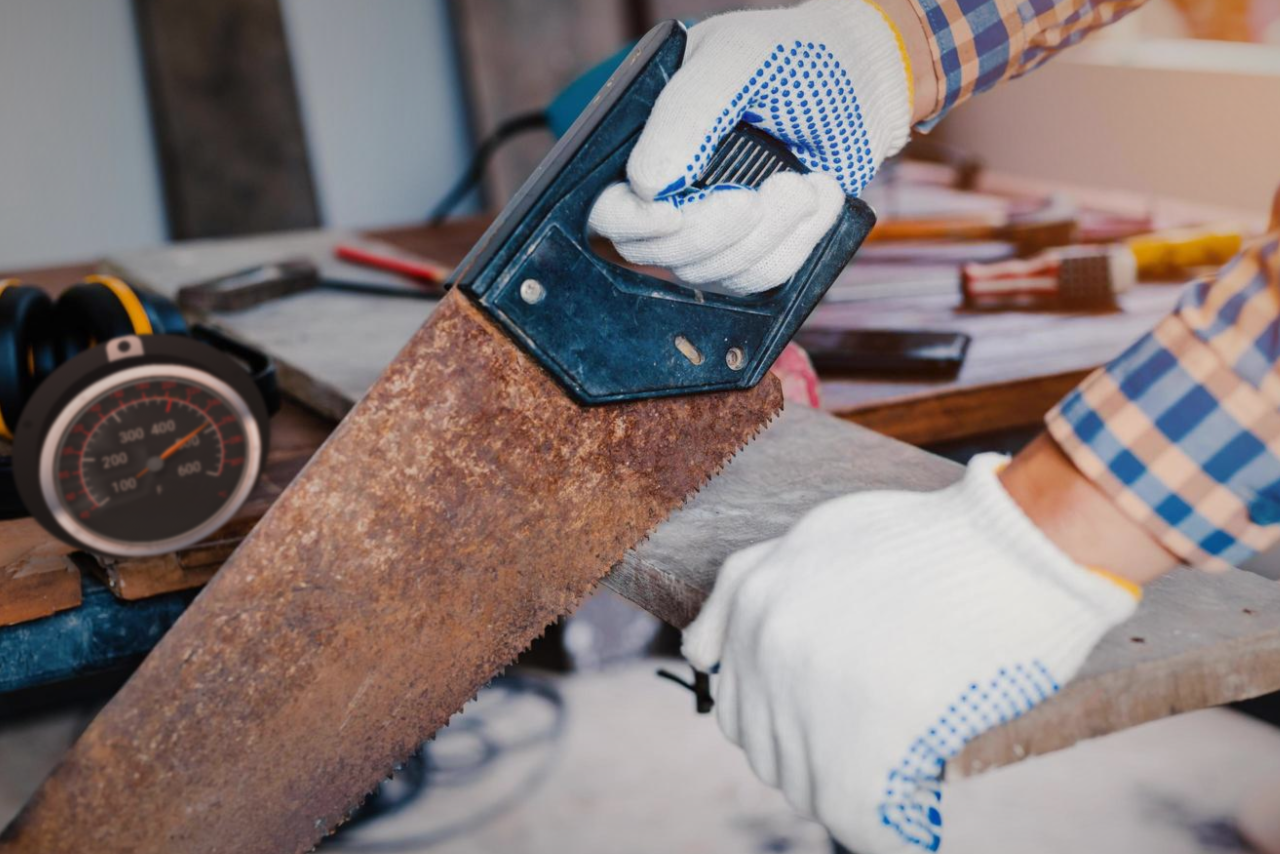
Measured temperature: 480 °F
